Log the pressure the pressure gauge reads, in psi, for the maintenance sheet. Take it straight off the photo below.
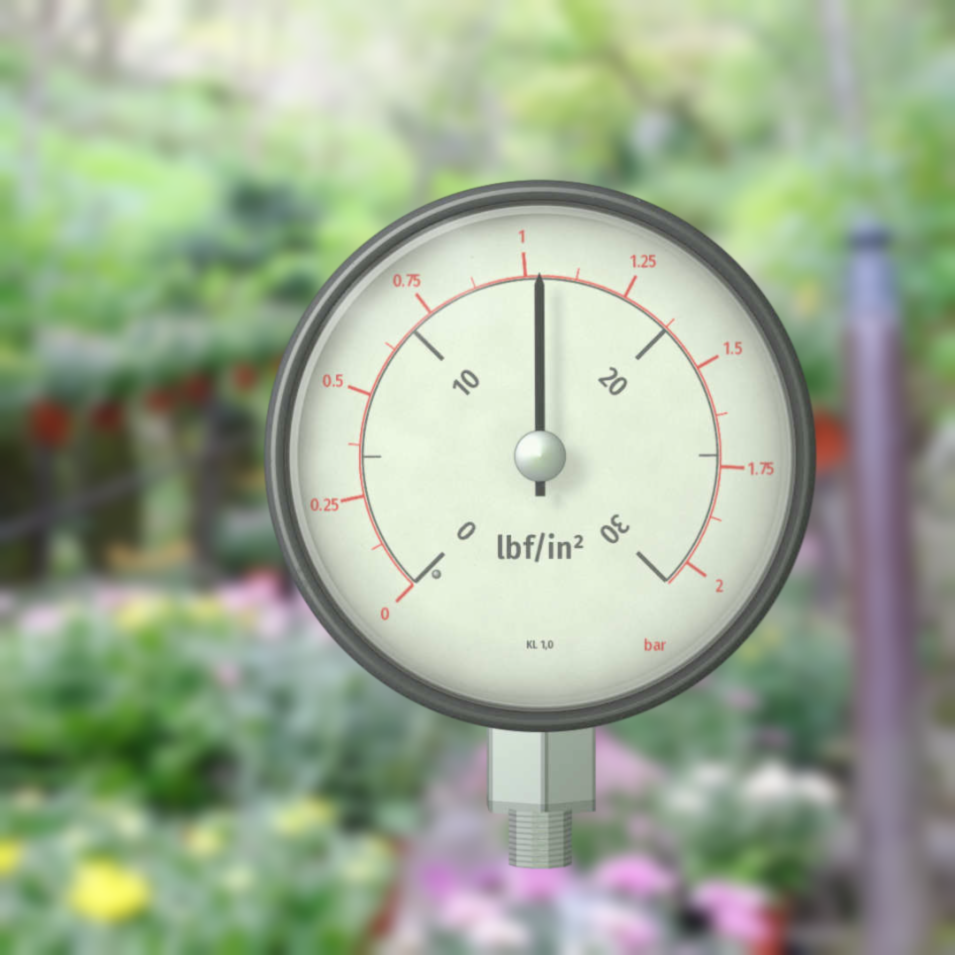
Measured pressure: 15 psi
